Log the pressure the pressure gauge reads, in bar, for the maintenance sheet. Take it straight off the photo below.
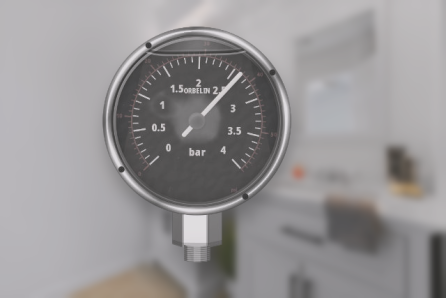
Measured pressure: 2.6 bar
